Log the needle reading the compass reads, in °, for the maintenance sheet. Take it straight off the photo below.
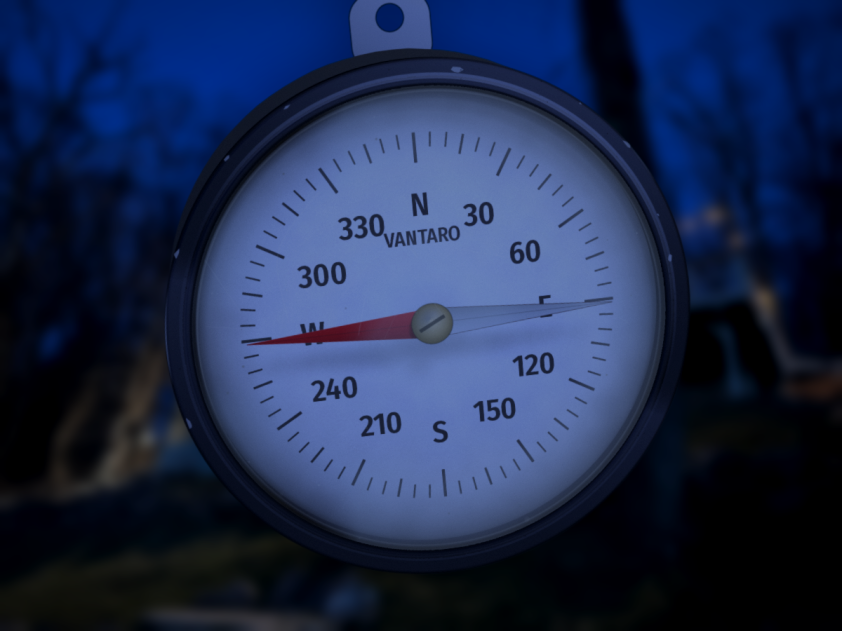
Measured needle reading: 270 °
